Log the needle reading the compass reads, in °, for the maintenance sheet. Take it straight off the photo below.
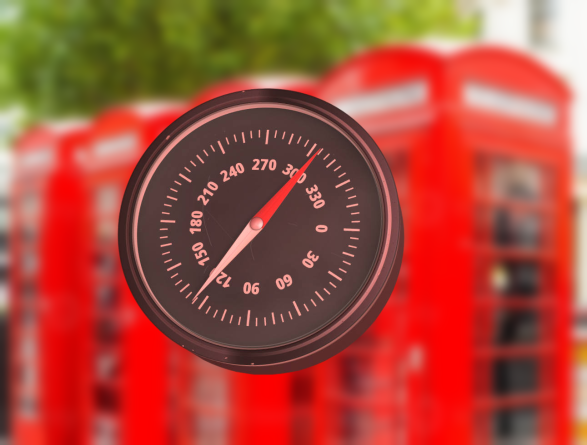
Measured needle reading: 305 °
